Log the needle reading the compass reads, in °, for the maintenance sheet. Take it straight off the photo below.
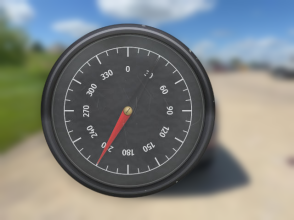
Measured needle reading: 210 °
